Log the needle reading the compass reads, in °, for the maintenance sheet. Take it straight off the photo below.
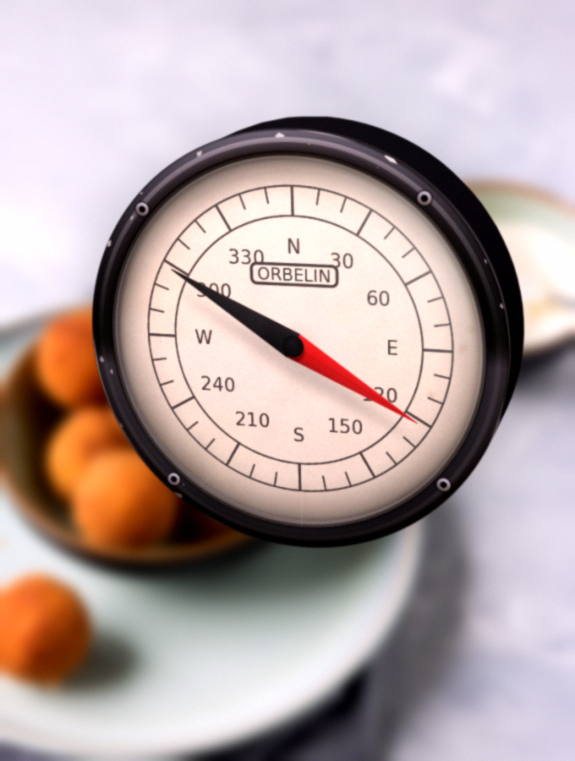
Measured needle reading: 120 °
